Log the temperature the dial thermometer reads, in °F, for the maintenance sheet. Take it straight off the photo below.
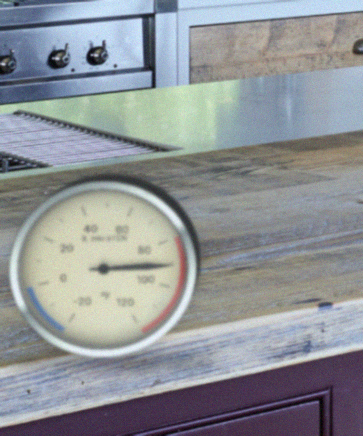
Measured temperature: 90 °F
